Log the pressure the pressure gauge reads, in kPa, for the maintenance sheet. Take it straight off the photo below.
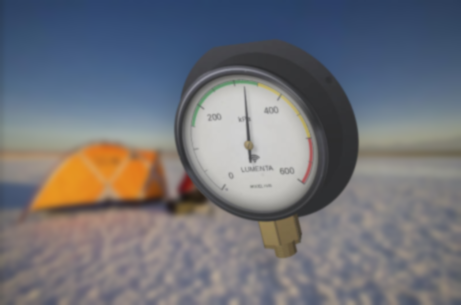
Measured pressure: 325 kPa
